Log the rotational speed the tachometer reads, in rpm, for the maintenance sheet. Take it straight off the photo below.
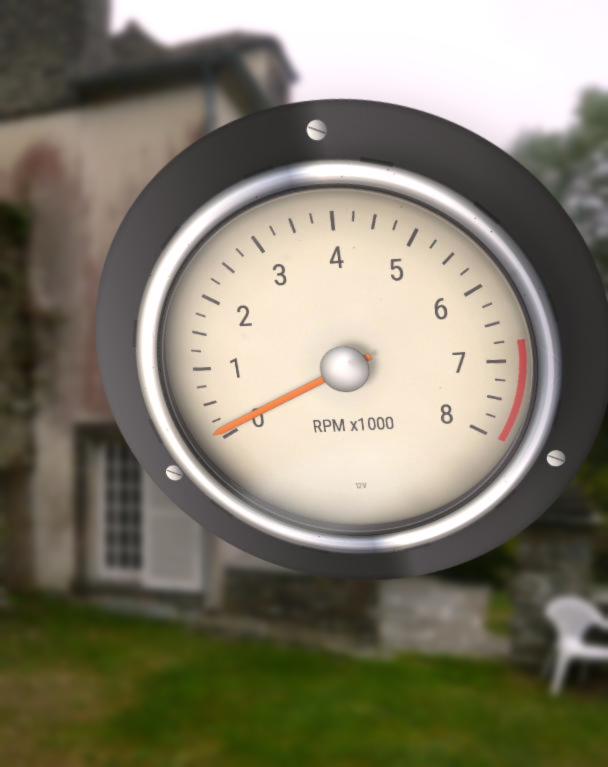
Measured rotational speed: 125 rpm
